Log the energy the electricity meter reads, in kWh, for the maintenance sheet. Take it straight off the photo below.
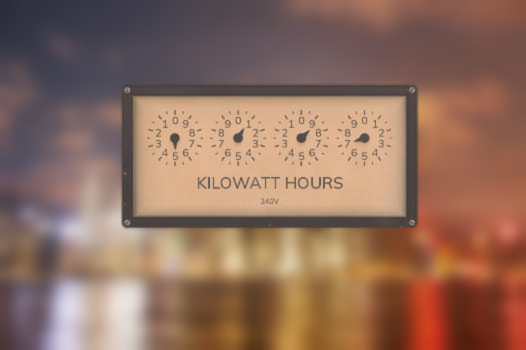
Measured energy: 5087 kWh
